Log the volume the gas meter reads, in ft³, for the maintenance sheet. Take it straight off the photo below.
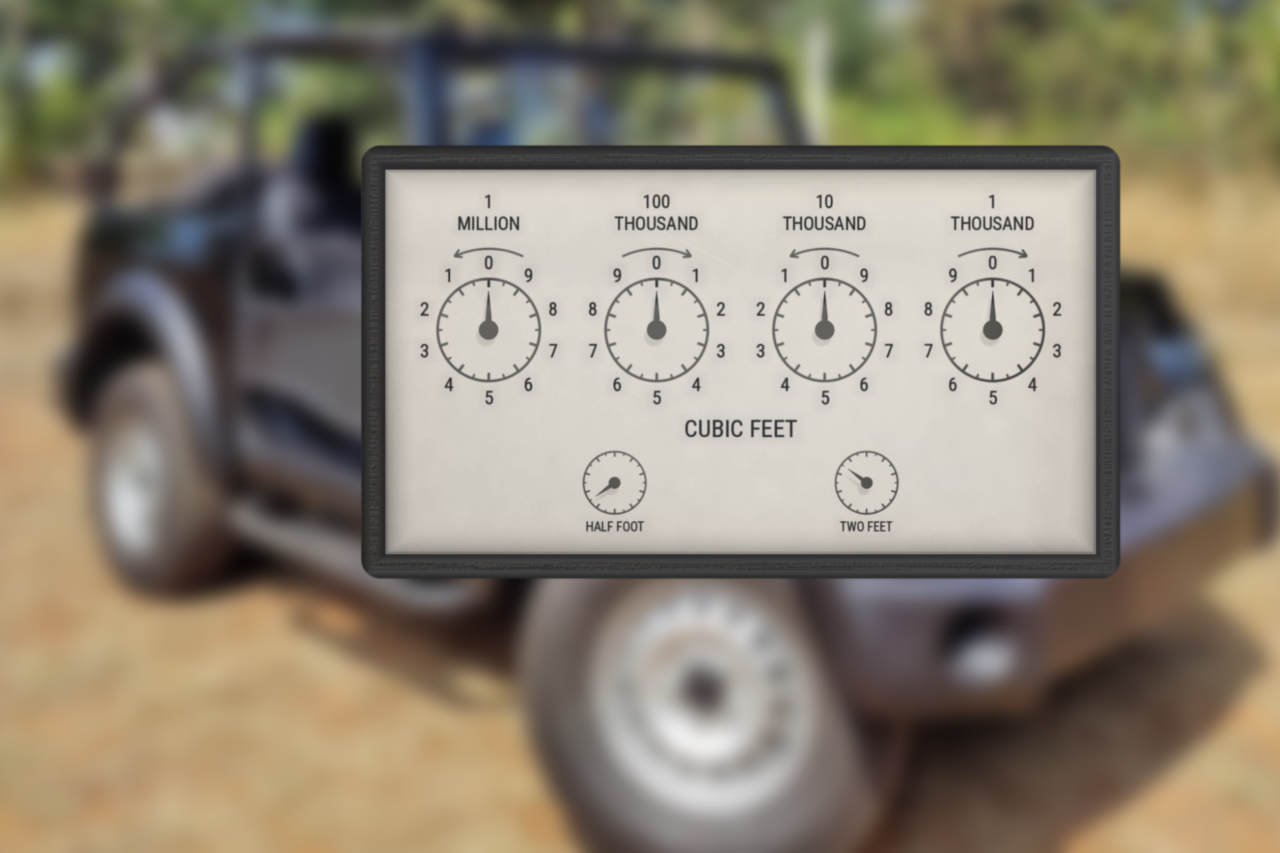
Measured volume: 0 ft³
